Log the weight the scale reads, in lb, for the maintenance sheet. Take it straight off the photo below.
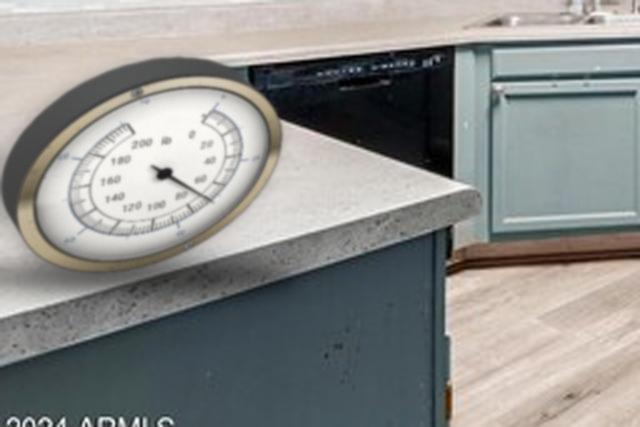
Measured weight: 70 lb
